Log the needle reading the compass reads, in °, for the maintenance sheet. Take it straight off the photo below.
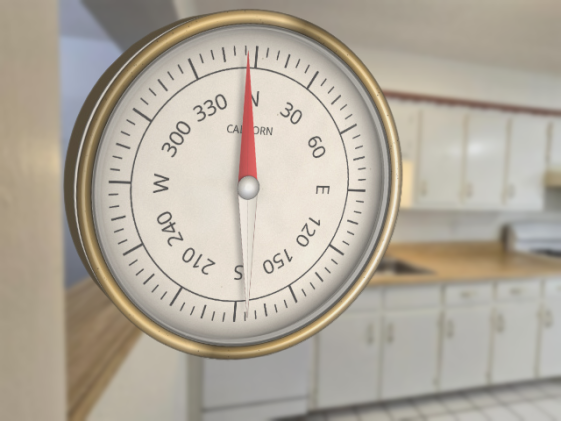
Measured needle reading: 355 °
